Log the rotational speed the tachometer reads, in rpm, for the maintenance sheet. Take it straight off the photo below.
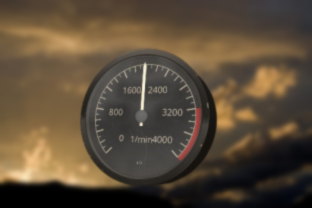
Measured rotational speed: 2000 rpm
